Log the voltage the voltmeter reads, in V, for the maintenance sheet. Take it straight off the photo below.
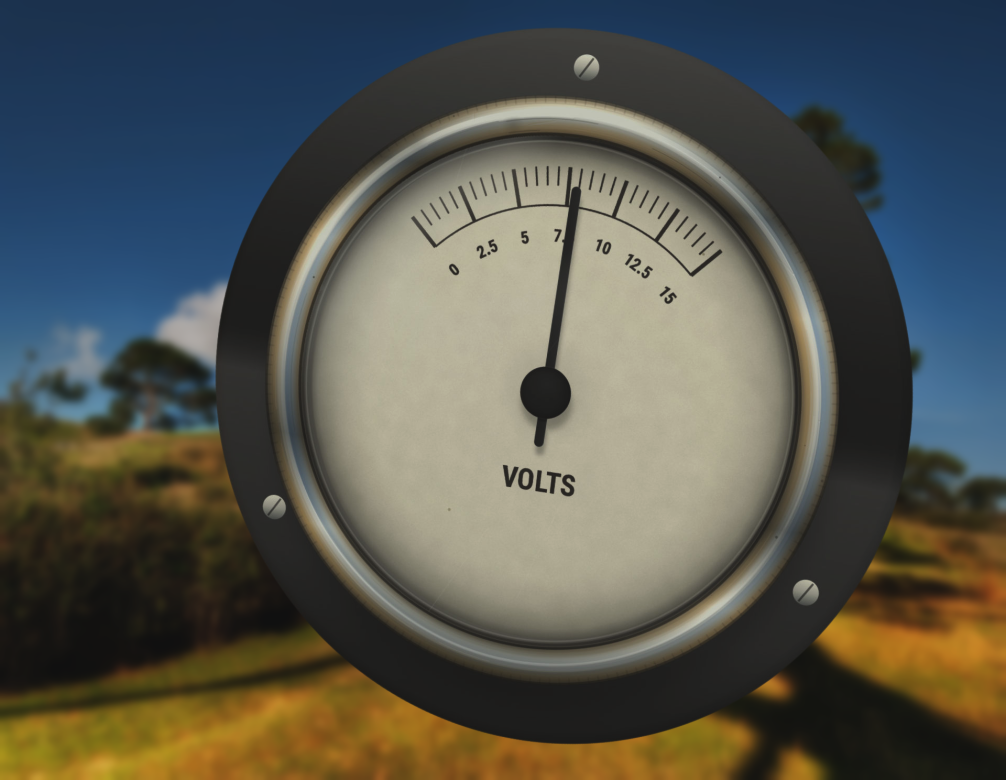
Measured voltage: 8 V
